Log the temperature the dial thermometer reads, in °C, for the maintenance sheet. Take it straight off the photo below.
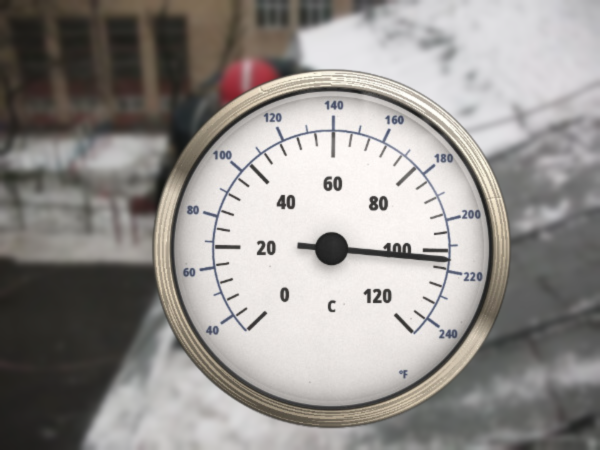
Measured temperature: 102 °C
